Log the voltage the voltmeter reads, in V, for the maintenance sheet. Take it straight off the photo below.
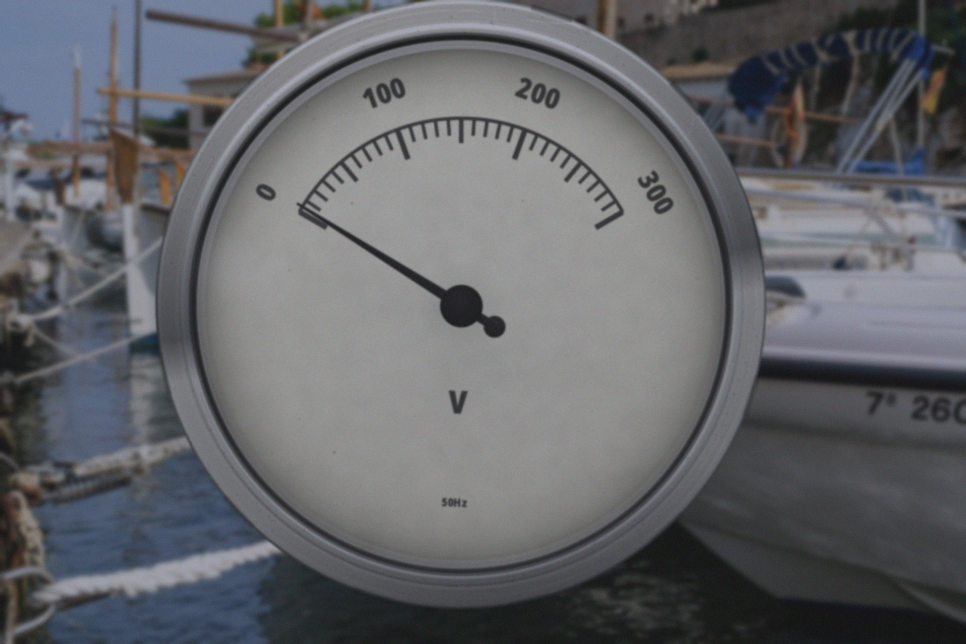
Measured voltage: 5 V
